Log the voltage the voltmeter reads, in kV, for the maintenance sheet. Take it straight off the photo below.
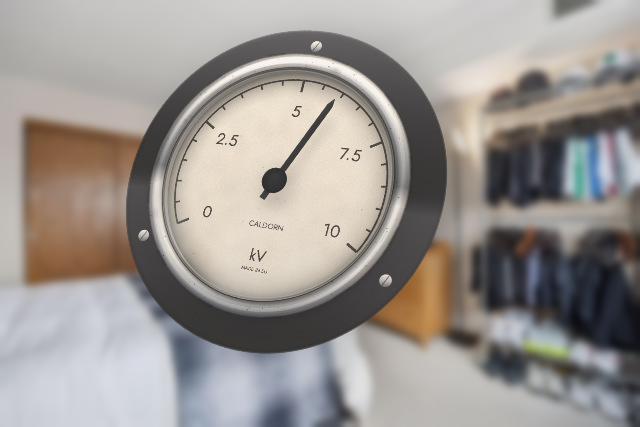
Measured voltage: 6 kV
